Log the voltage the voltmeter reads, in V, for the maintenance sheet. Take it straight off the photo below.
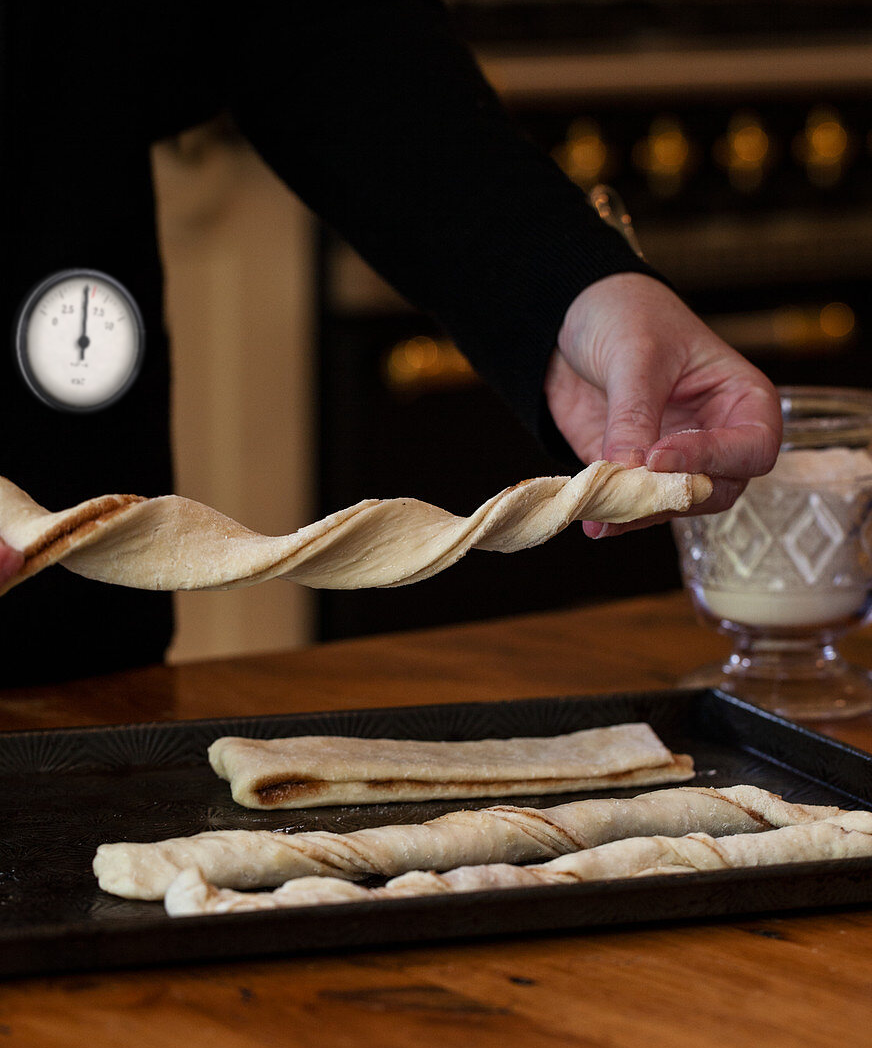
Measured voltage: 5 V
